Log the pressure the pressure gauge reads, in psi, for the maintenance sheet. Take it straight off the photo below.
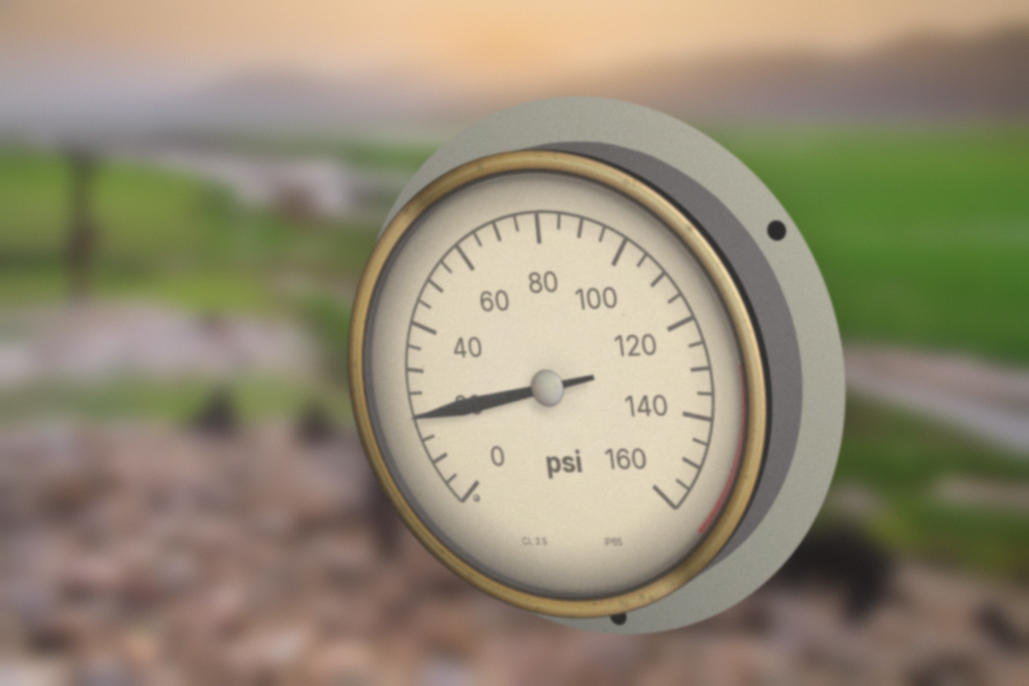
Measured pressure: 20 psi
